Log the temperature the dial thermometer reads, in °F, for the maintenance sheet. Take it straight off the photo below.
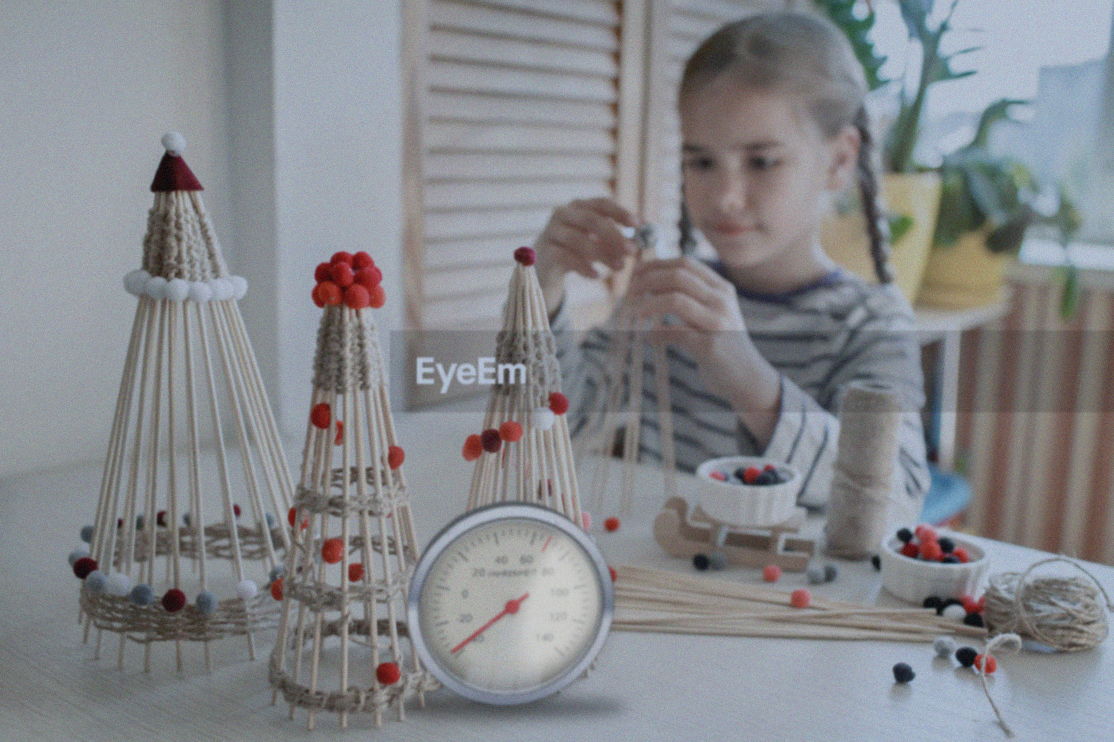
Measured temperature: -36 °F
